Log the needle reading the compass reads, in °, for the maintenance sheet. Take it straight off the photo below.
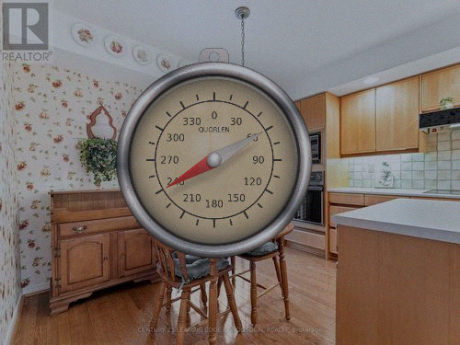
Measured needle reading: 240 °
